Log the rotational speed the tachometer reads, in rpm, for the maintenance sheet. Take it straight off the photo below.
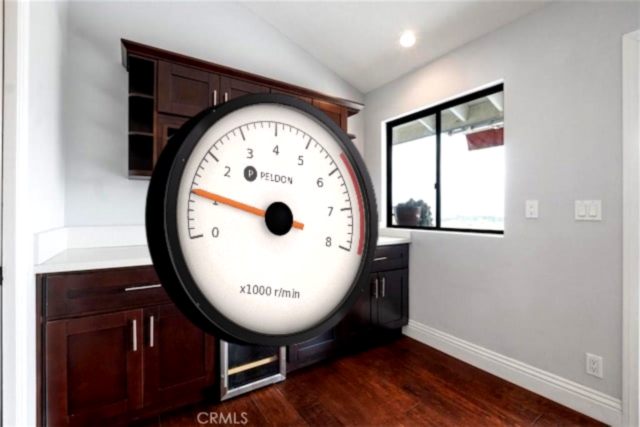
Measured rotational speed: 1000 rpm
